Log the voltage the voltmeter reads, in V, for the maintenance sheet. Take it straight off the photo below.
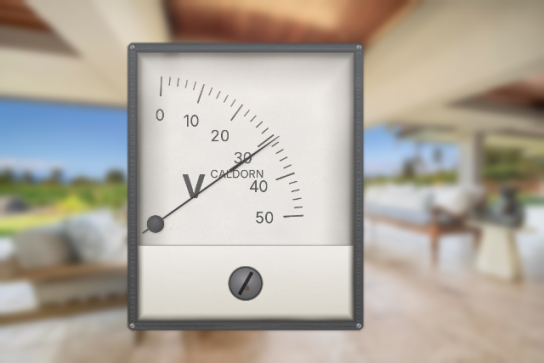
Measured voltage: 31 V
